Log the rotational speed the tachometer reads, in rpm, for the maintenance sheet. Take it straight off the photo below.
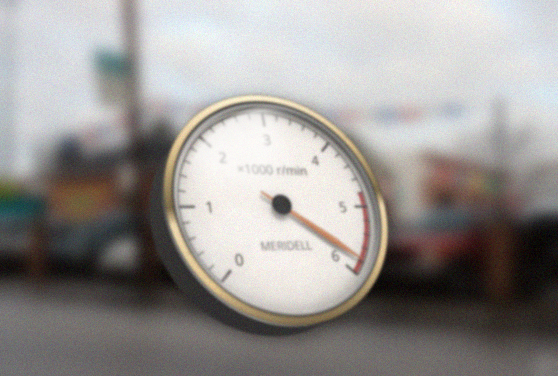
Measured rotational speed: 5800 rpm
